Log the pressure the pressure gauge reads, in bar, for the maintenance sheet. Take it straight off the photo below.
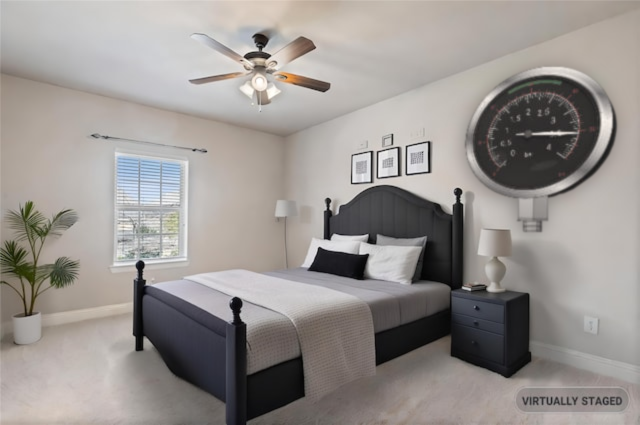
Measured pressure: 3.5 bar
